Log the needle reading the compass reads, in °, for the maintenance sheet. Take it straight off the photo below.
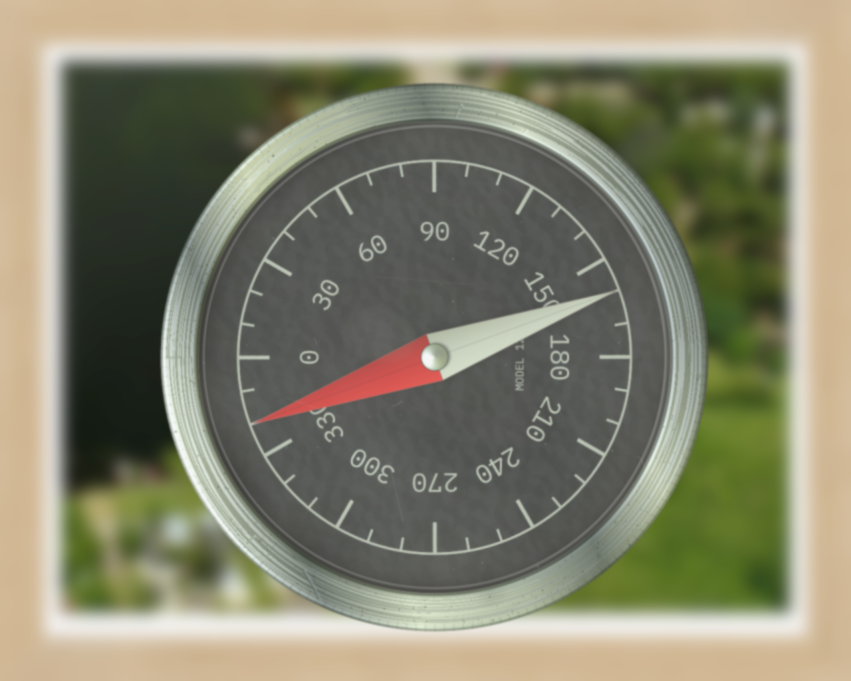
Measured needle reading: 340 °
